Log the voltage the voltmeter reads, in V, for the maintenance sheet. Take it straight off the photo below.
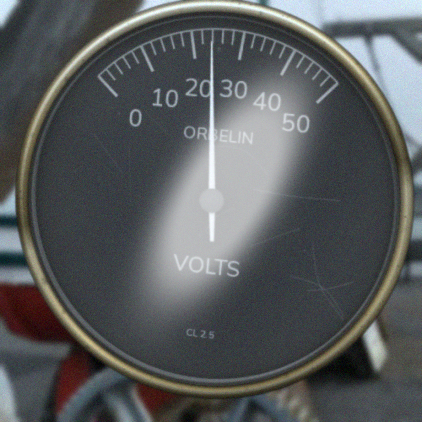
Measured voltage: 24 V
